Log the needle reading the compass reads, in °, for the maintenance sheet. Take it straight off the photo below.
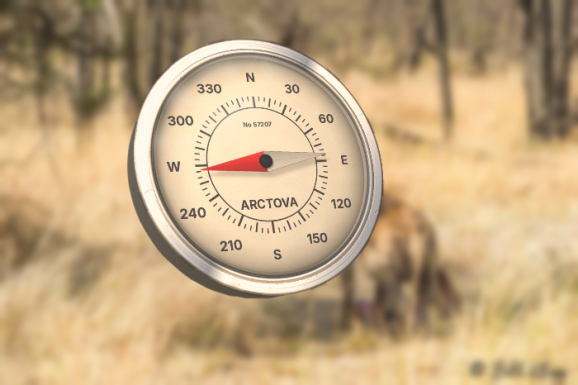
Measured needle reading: 265 °
